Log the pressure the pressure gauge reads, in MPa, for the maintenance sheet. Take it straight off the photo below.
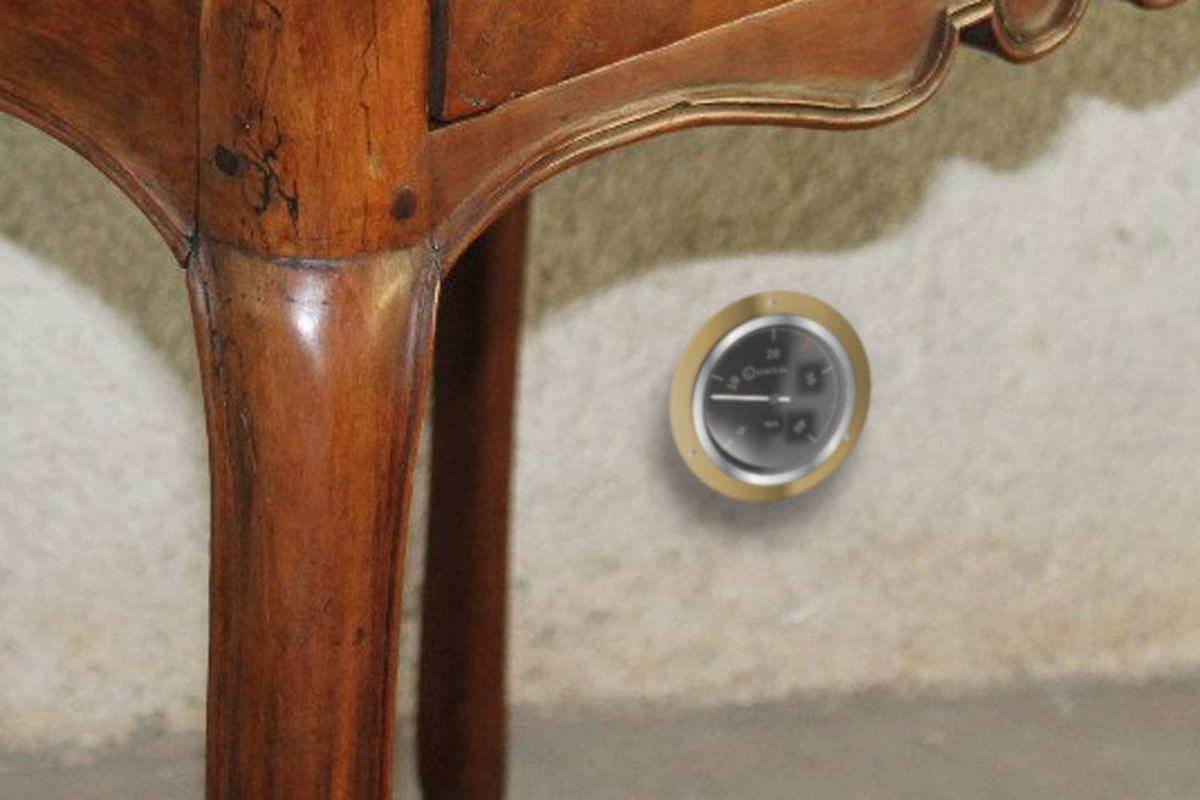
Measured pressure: 7.5 MPa
